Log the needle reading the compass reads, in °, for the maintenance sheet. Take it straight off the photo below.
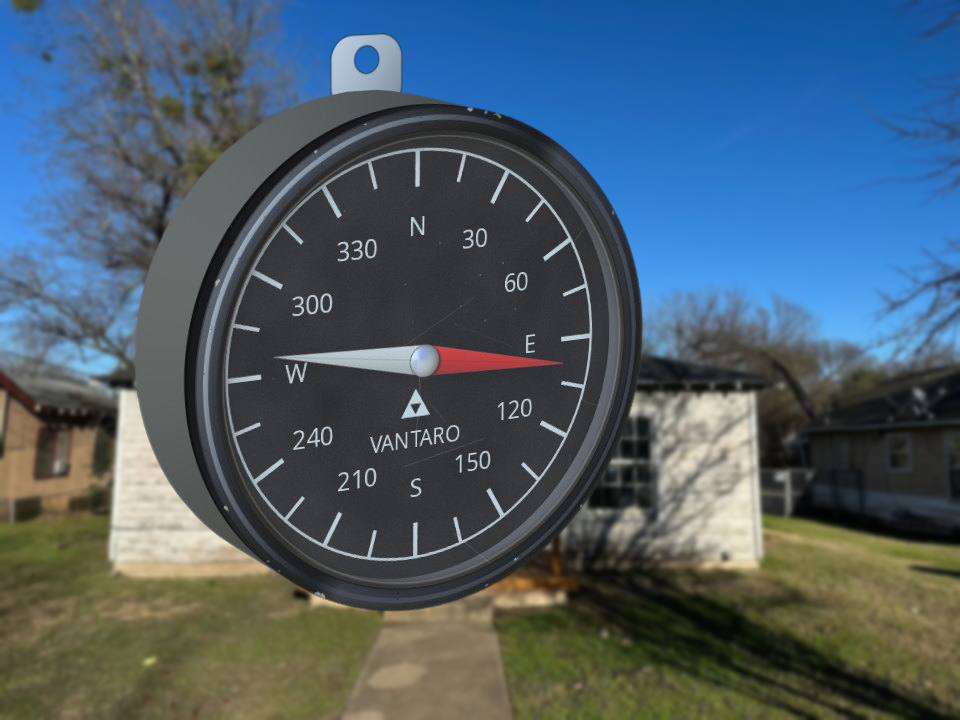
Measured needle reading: 97.5 °
